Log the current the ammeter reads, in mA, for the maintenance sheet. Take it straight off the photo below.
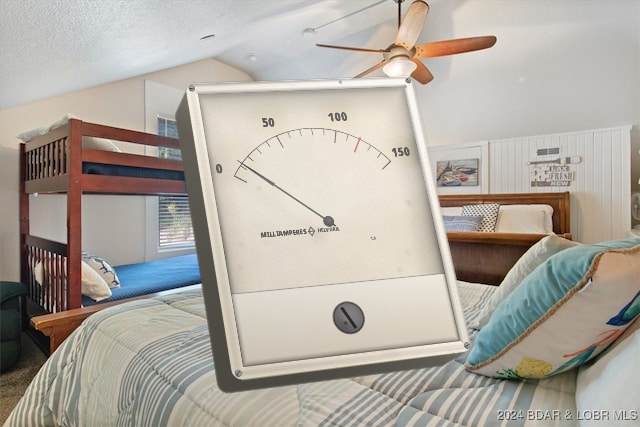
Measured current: 10 mA
